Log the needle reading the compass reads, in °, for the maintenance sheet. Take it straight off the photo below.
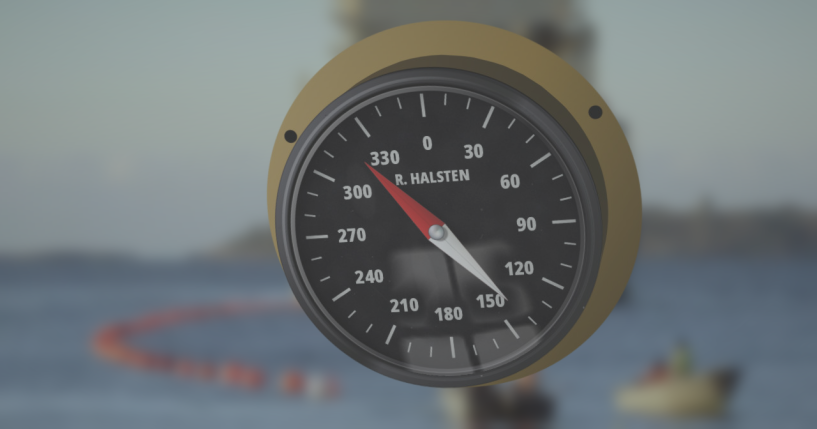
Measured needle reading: 320 °
